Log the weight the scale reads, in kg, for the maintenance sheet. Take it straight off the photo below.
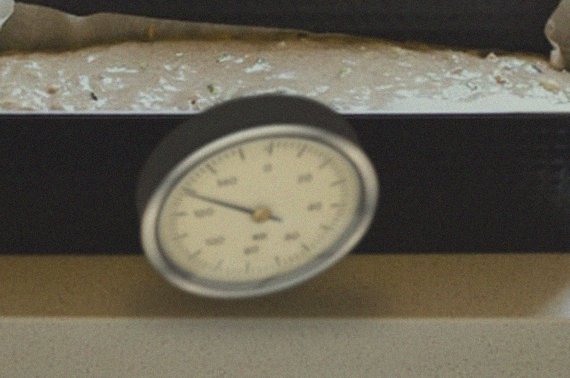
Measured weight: 130 kg
